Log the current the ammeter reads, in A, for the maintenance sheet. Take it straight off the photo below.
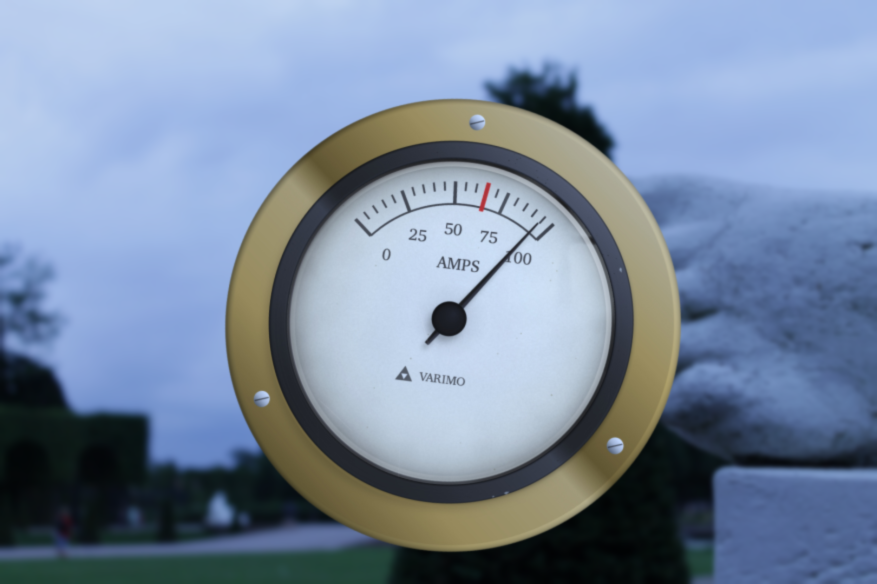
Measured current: 95 A
